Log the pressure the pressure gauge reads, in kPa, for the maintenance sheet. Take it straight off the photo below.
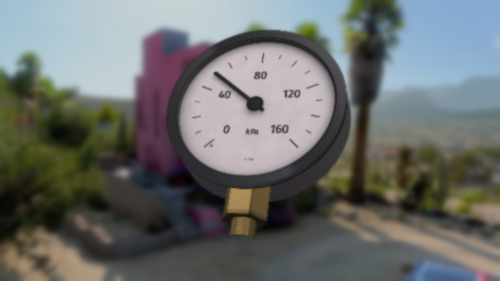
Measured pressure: 50 kPa
